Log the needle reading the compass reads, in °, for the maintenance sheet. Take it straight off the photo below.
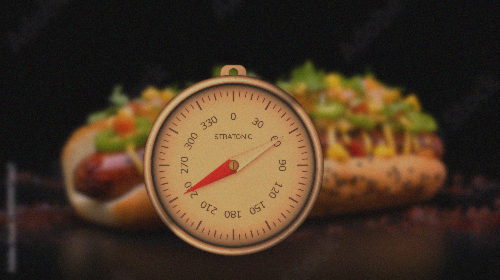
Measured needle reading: 240 °
